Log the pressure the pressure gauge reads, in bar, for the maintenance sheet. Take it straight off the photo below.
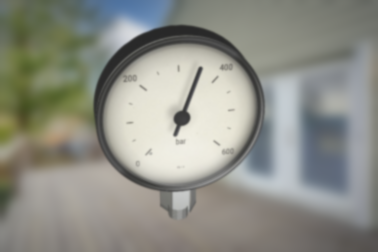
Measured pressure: 350 bar
